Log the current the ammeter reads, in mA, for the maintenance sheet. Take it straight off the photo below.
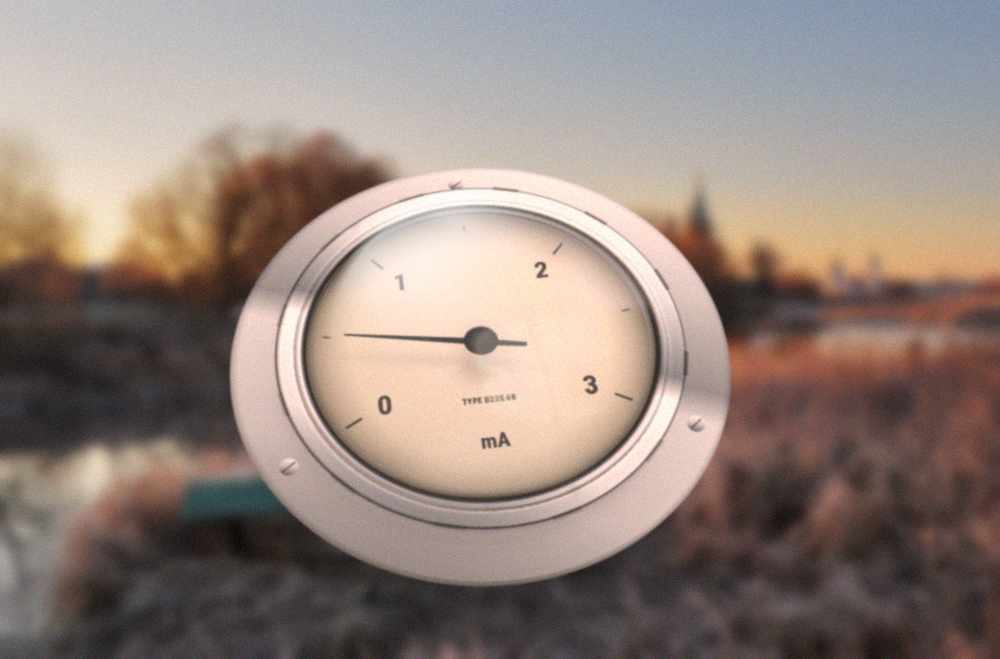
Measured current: 0.5 mA
